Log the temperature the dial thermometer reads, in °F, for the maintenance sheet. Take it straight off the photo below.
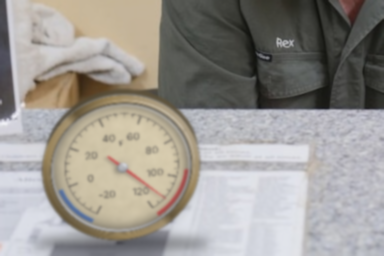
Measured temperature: 112 °F
